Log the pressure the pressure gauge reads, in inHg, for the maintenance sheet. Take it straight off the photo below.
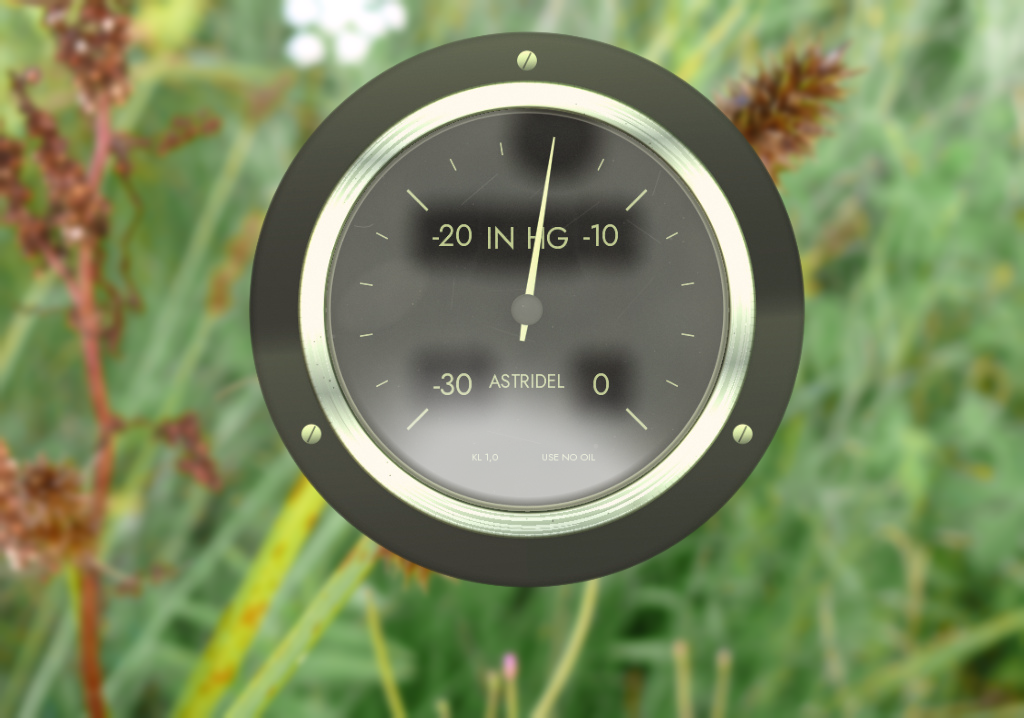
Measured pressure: -14 inHg
